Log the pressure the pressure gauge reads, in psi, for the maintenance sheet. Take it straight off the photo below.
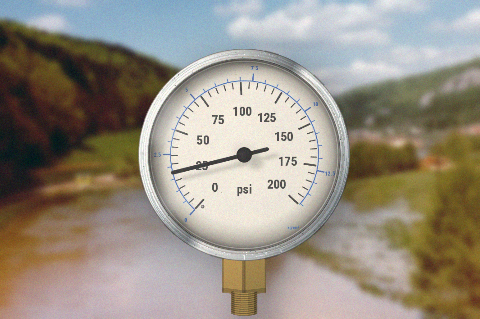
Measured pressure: 25 psi
